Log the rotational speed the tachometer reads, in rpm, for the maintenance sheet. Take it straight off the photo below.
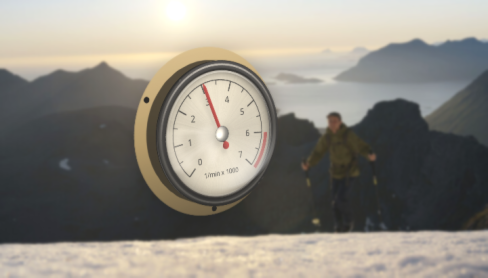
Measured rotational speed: 3000 rpm
